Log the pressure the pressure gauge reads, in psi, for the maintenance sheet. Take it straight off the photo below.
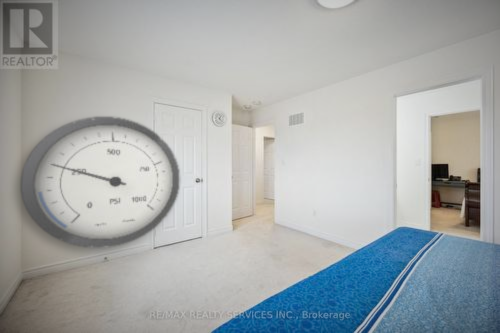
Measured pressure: 250 psi
